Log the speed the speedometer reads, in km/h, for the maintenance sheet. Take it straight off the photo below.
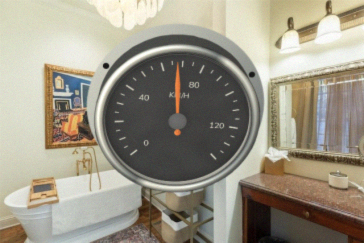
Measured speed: 67.5 km/h
